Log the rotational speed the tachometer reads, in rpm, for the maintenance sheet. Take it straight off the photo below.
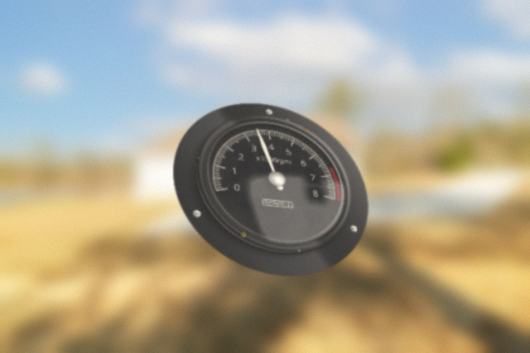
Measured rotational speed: 3500 rpm
